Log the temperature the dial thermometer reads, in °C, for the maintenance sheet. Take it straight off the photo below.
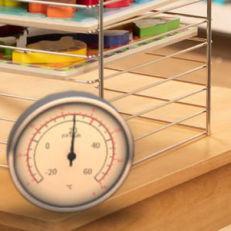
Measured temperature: 20 °C
